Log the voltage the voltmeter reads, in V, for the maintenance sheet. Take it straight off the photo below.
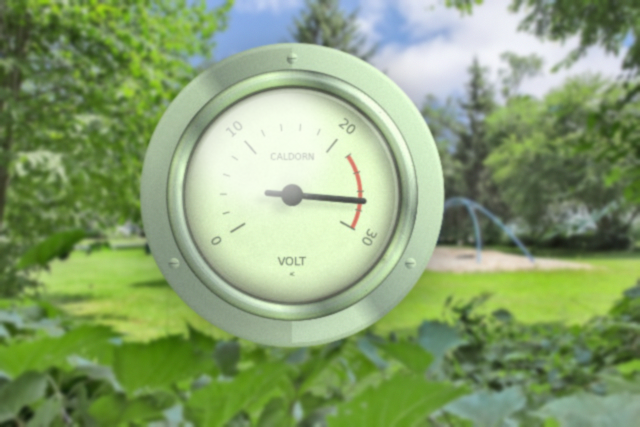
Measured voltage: 27 V
